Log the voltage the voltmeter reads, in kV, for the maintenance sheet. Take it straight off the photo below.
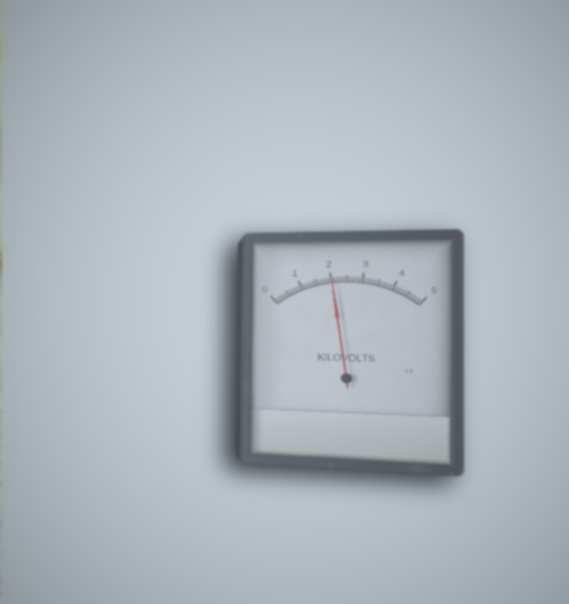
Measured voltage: 2 kV
